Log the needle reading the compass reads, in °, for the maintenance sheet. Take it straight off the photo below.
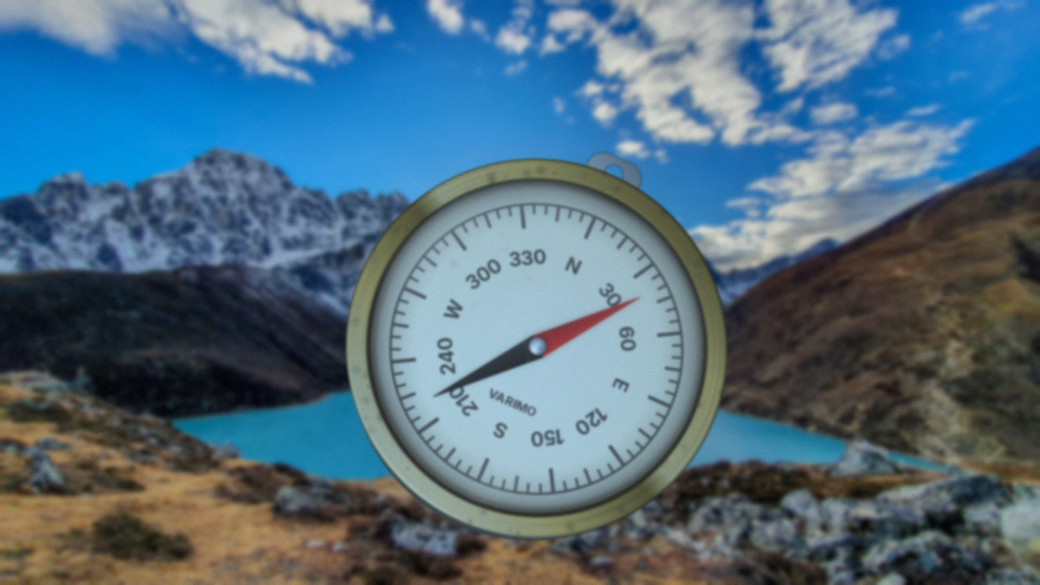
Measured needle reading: 40 °
